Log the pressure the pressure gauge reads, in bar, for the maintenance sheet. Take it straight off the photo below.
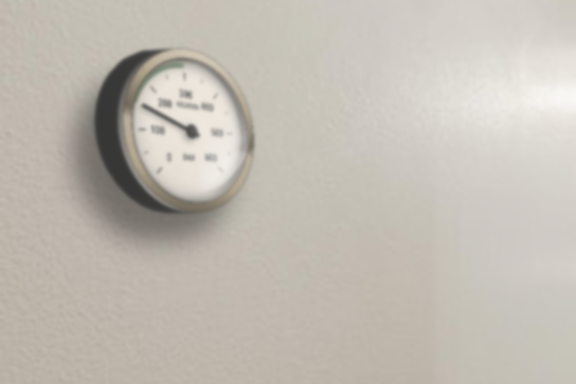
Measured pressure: 150 bar
